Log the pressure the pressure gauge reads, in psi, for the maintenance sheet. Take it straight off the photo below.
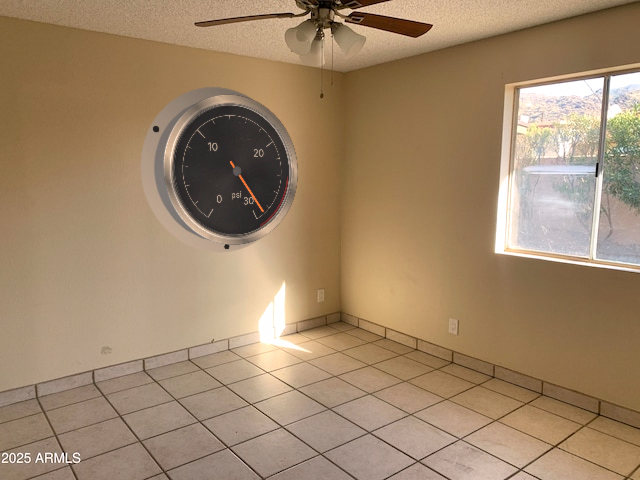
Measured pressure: 29 psi
